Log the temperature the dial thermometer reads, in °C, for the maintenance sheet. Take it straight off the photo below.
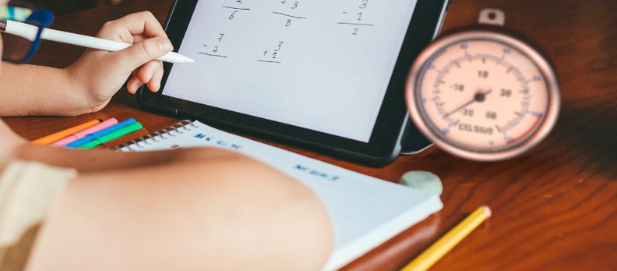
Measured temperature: -25 °C
